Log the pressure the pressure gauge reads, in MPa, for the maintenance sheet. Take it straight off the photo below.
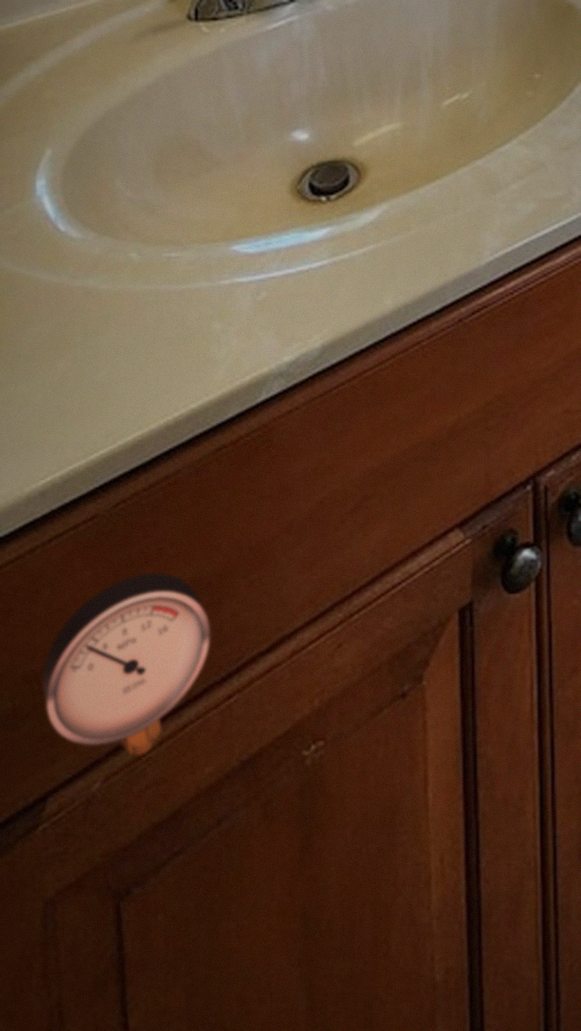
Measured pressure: 3 MPa
